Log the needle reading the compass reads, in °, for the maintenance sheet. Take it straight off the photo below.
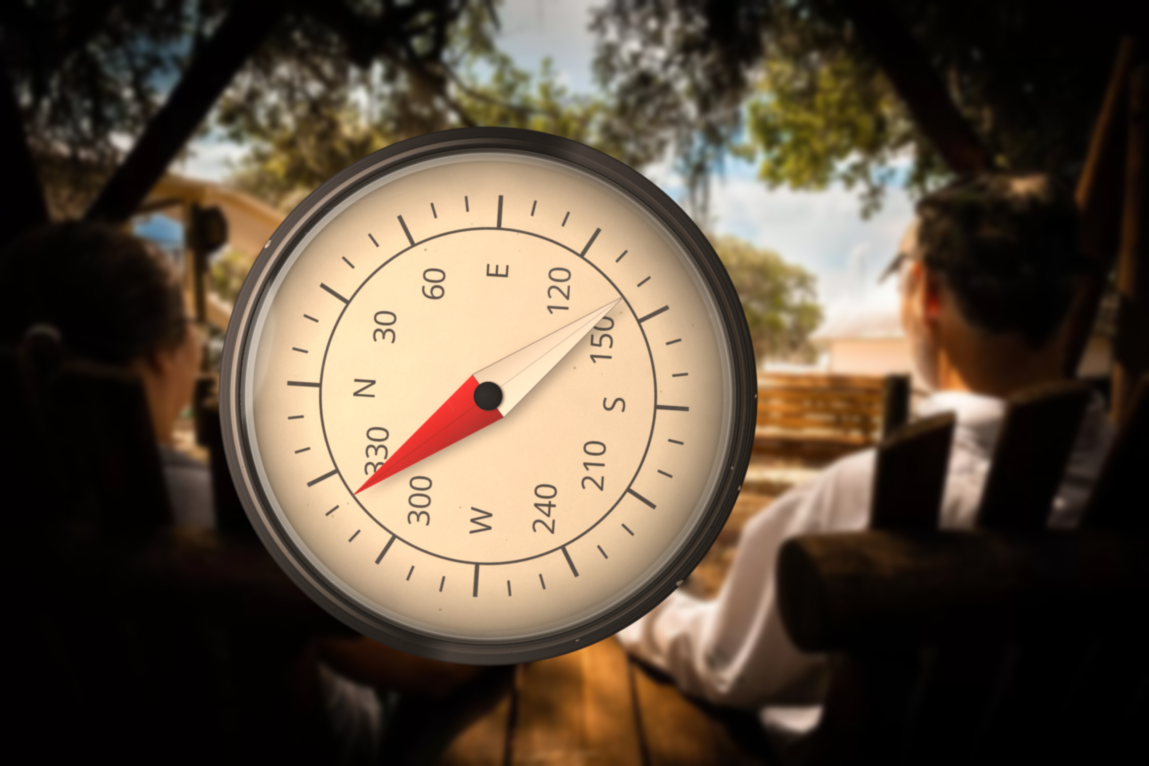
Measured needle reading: 320 °
